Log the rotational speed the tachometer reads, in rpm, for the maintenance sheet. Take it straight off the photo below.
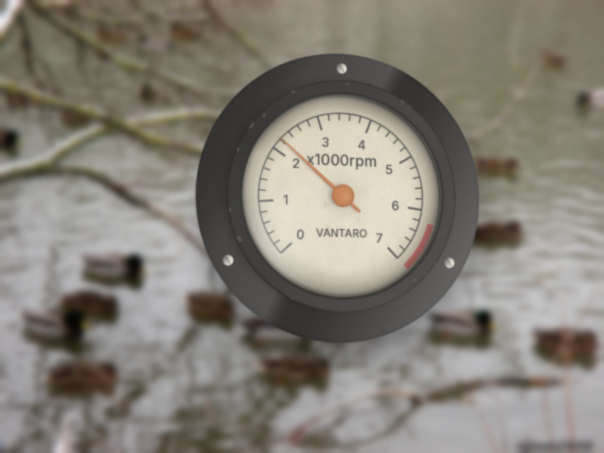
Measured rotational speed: 2200 rpm
